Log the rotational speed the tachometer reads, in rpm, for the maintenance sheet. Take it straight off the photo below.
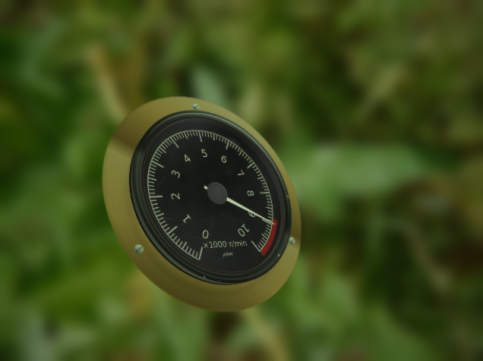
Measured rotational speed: 9000 rpm
